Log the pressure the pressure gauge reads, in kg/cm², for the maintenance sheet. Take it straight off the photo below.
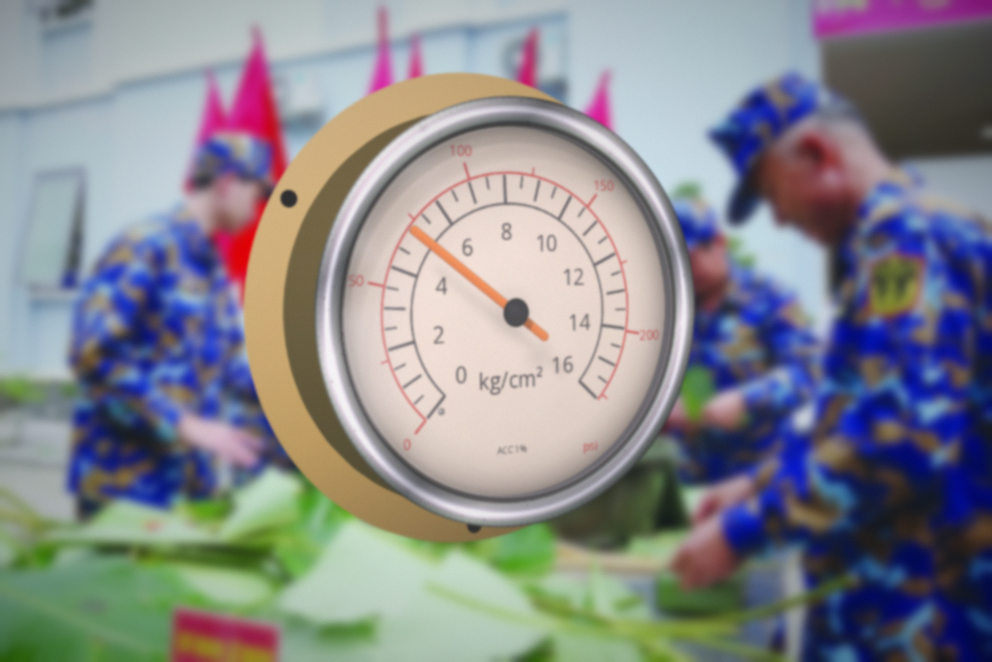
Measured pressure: 5 kg/cm²
